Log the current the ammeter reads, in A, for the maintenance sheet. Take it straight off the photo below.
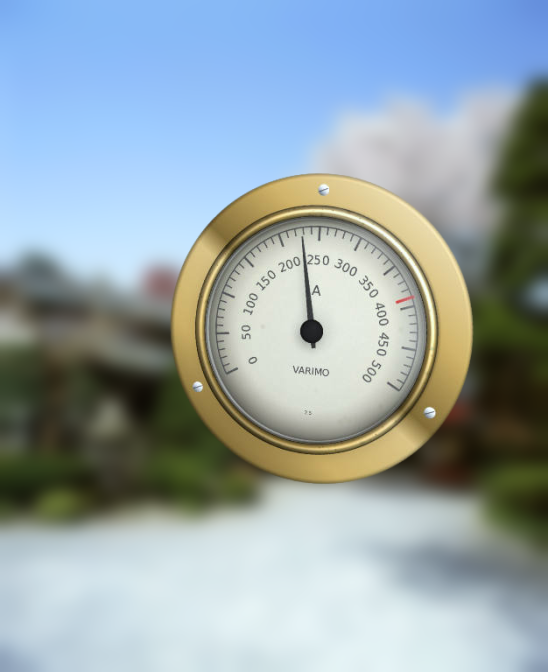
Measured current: 230 A
